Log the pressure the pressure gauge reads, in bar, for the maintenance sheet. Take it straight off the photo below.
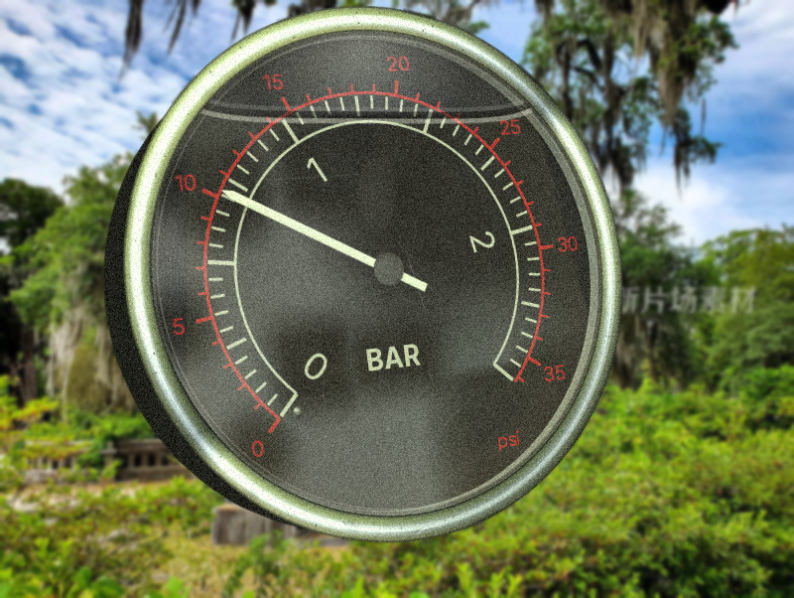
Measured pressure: 0.7 bar
